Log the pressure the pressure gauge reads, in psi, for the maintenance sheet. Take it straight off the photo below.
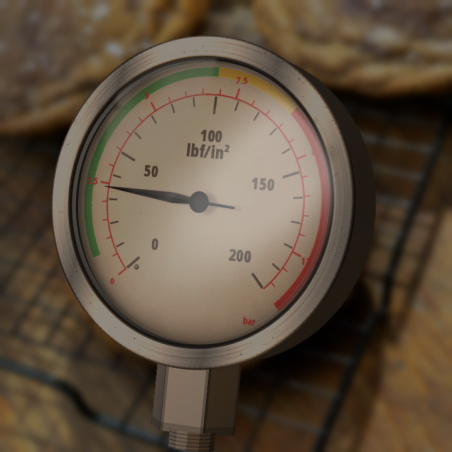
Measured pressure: 35 psi
